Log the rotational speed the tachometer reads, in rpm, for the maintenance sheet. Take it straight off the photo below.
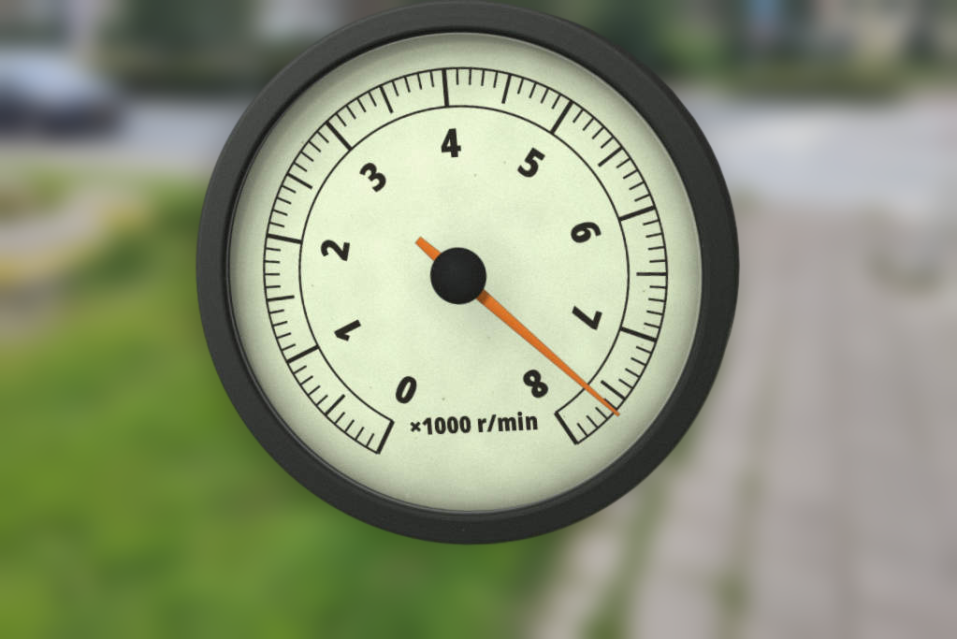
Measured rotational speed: 7600 rpm
